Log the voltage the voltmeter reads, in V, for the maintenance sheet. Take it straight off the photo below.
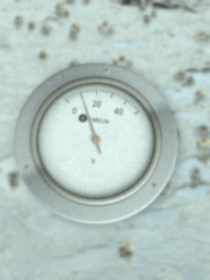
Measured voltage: 10 V
